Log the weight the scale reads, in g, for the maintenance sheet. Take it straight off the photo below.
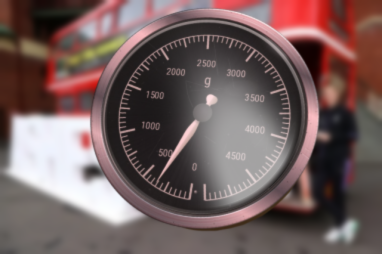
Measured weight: 350 g
